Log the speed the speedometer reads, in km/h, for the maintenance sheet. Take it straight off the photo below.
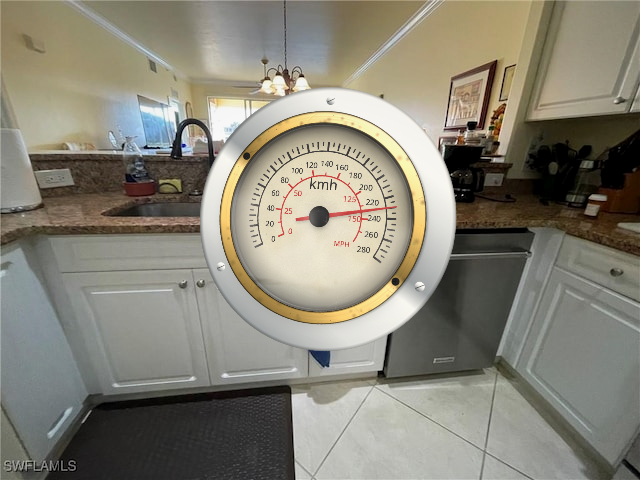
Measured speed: 230 km/h
